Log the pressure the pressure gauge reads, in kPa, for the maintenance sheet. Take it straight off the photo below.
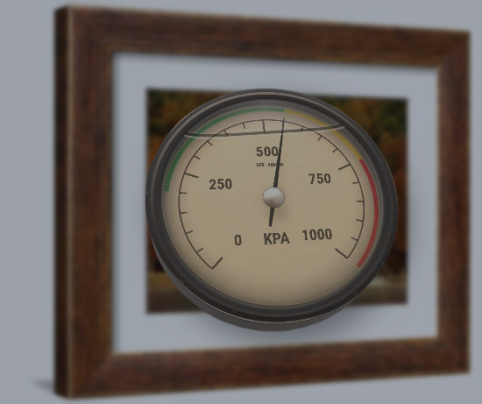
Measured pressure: 550 kPa
